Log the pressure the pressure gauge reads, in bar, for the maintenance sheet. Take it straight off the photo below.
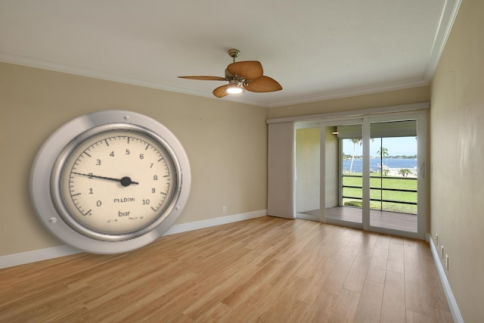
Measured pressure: 2 bar
